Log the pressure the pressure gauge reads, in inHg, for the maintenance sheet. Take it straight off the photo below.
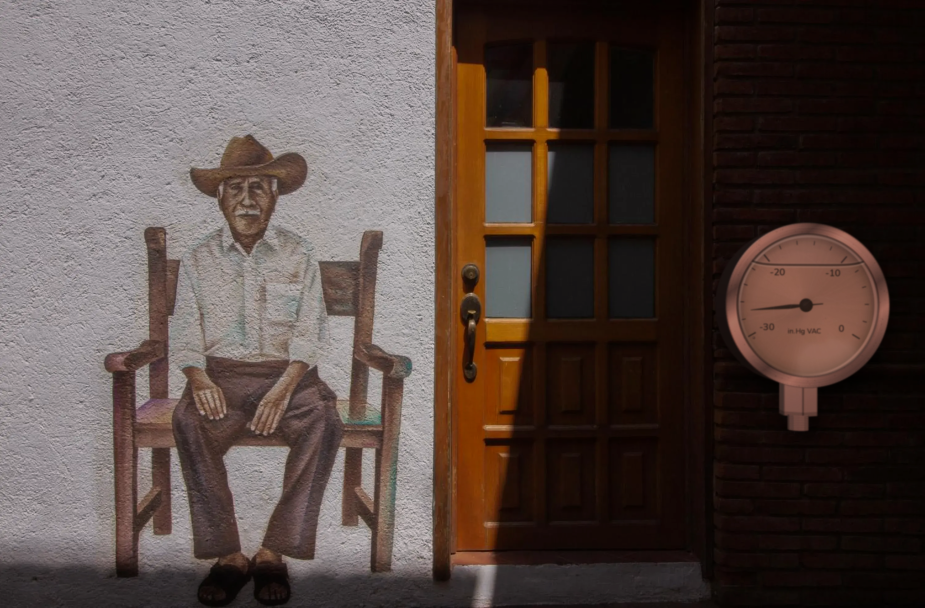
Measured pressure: -27 inHg
